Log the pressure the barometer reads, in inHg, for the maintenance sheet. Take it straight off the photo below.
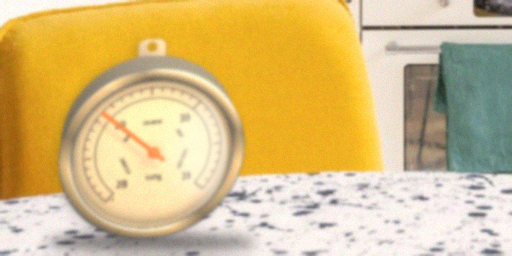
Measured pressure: 29 inHg
